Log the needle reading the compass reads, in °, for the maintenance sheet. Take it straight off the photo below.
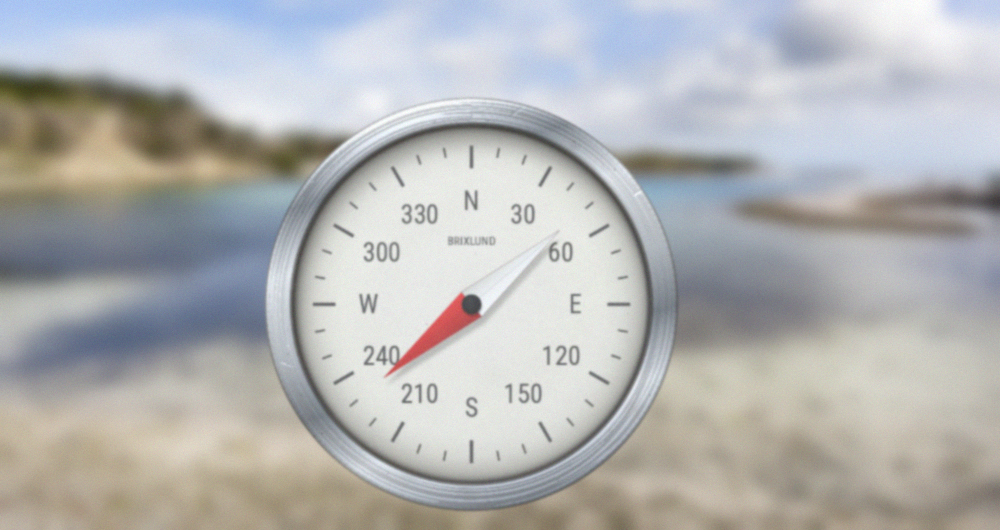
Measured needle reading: 230 °
